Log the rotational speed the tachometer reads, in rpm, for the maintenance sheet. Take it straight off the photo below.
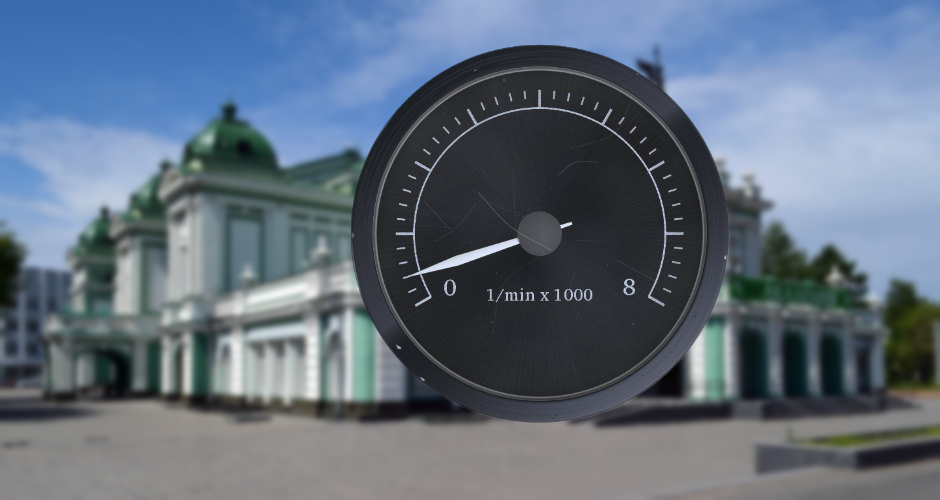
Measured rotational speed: 400 rpm
